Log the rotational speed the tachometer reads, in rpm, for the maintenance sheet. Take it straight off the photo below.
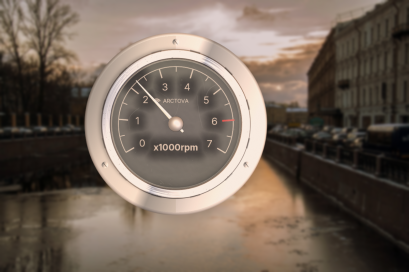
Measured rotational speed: 2250 rpm
